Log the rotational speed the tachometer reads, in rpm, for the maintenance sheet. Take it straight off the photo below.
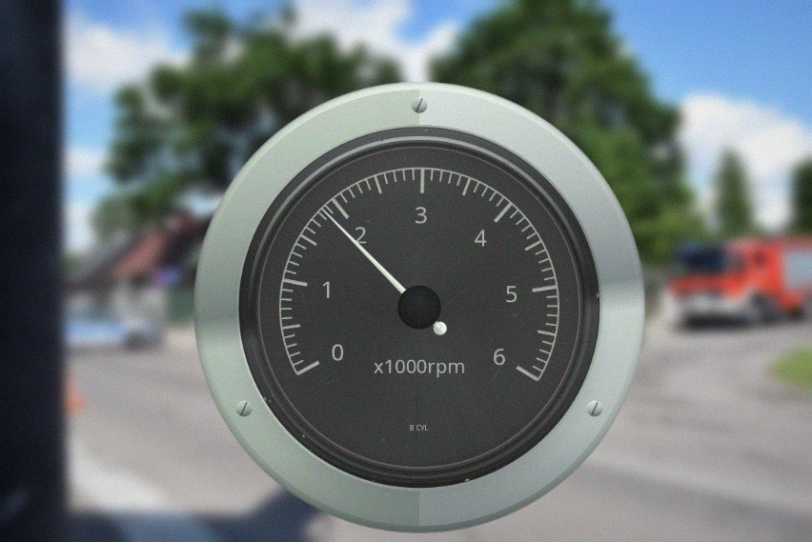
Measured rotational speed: 1850 rpm
